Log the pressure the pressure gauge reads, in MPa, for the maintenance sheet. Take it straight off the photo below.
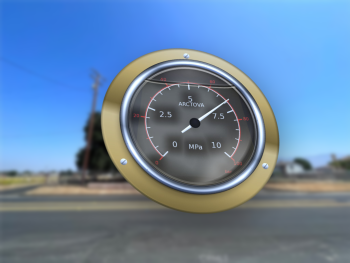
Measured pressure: 7 MPa
